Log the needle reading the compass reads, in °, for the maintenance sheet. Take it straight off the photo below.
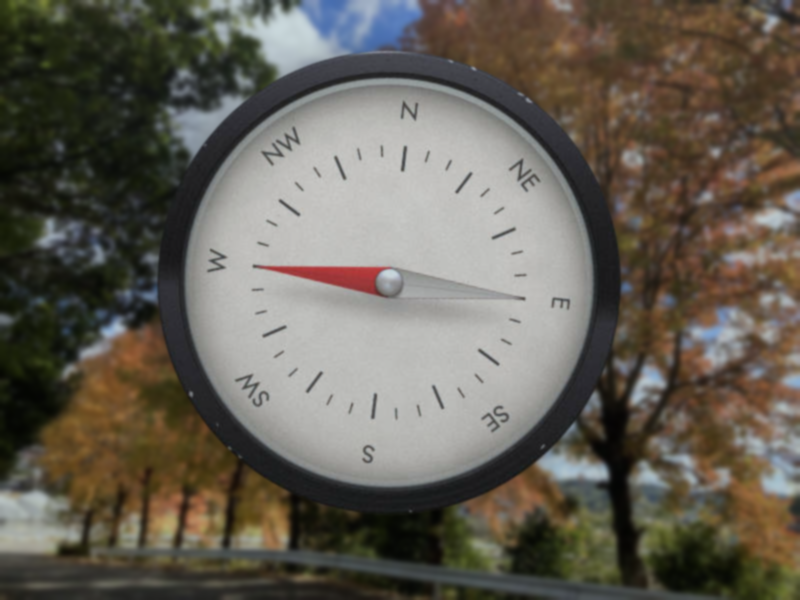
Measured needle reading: 270 °
